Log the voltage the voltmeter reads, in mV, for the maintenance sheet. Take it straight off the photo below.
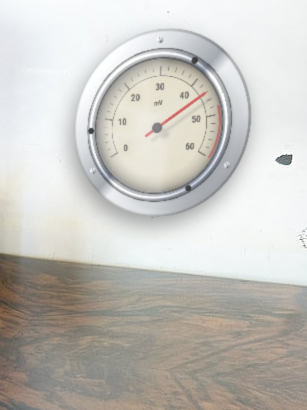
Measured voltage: 44 mV
